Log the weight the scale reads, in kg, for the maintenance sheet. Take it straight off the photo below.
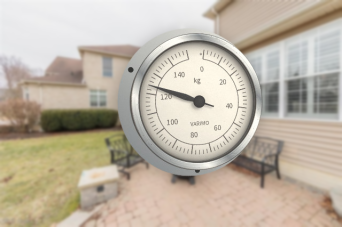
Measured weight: 124 kg
